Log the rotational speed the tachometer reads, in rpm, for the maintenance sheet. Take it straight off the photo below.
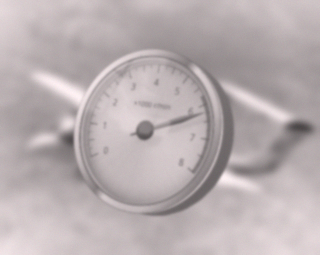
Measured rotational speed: 6250 rpm
